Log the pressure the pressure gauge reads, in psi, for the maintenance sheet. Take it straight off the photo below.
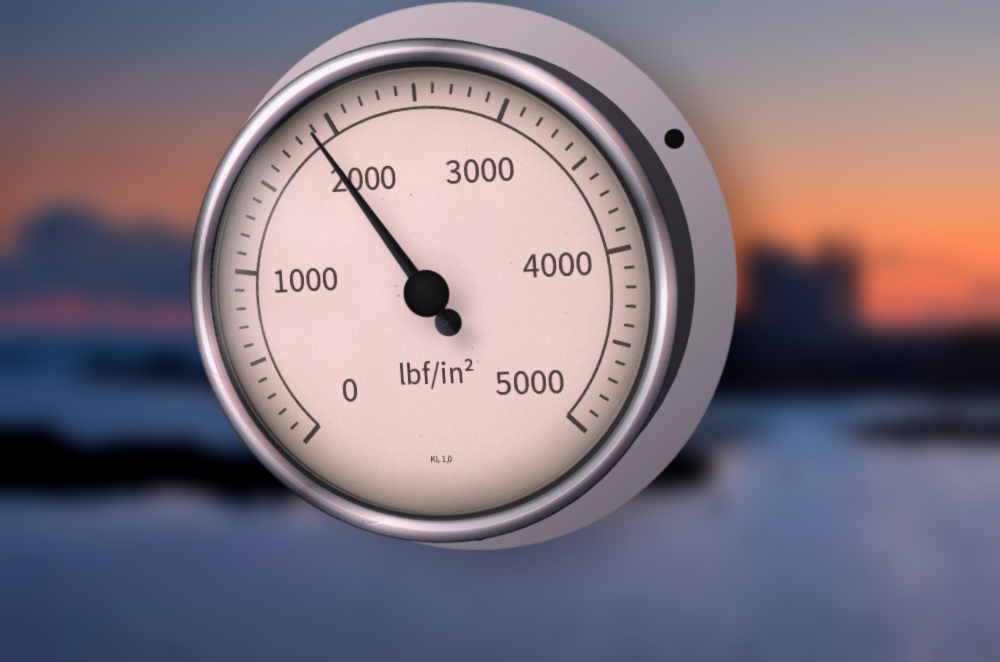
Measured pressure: 1900 psi
